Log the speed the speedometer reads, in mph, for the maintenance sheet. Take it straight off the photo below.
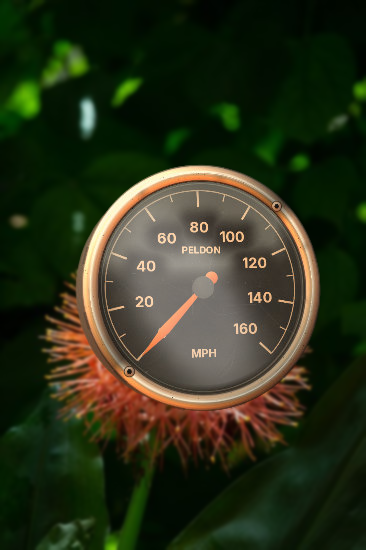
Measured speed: 0 mph
